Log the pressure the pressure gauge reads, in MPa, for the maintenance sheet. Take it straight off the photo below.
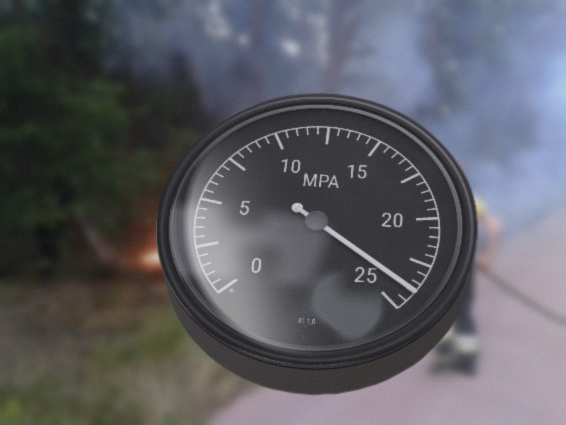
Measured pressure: 24 MPa
